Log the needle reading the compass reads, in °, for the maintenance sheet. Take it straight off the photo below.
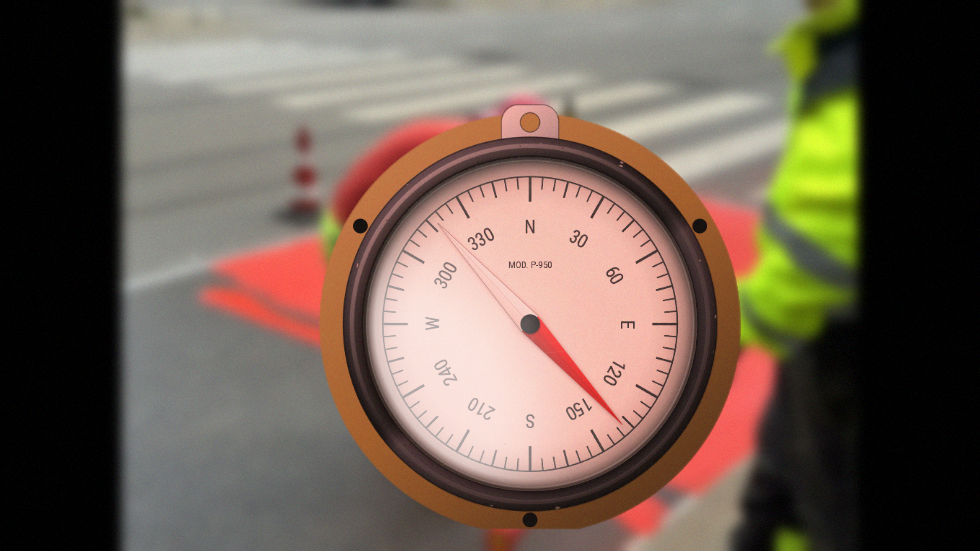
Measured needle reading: 137.5 °
